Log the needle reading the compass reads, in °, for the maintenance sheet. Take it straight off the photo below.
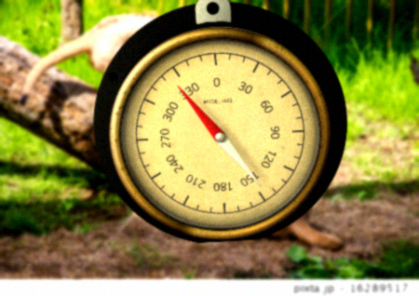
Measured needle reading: 325 °
